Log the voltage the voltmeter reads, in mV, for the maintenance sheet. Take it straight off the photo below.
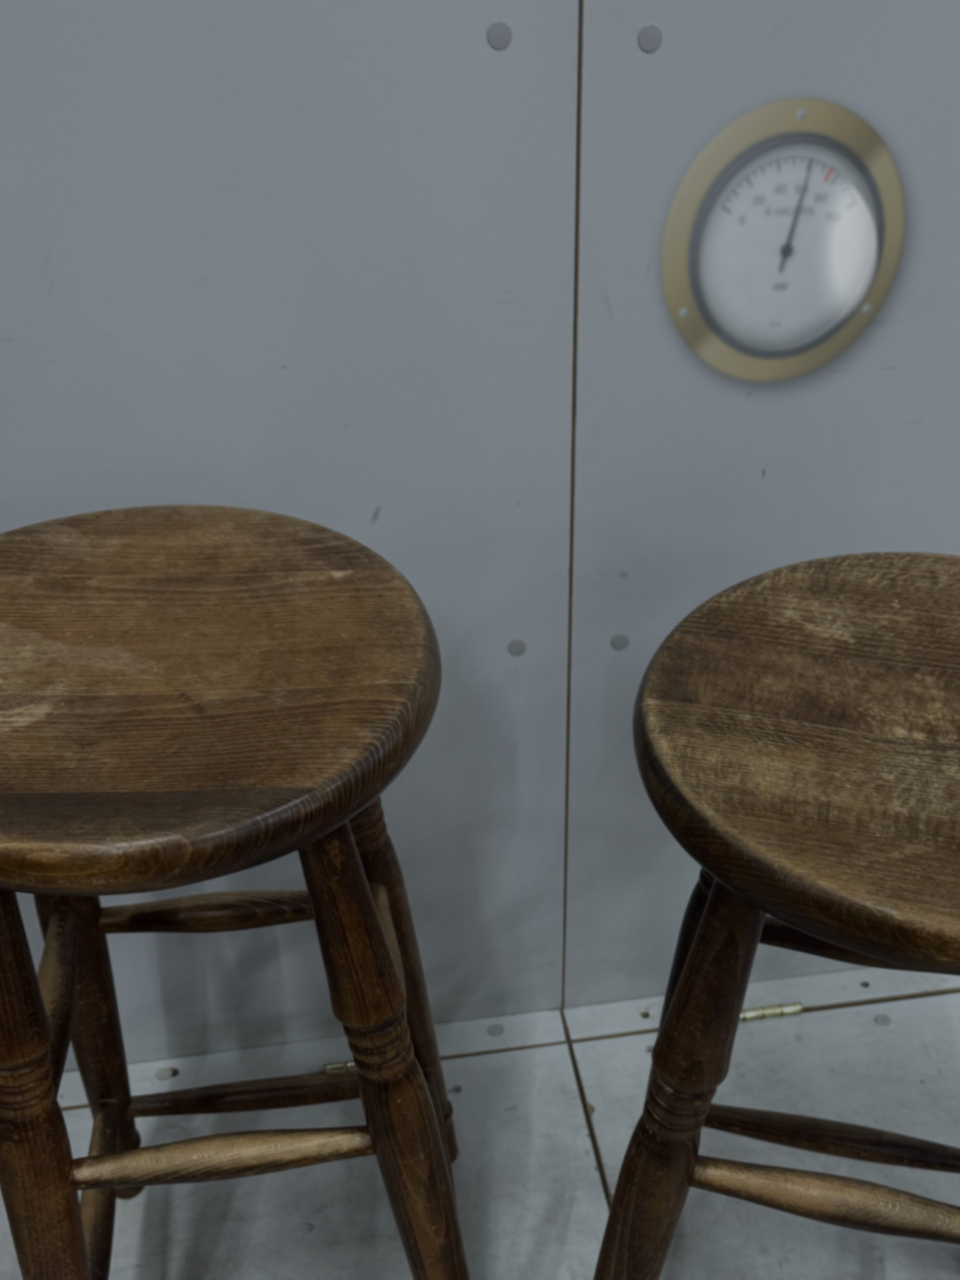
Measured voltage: 60 mV
